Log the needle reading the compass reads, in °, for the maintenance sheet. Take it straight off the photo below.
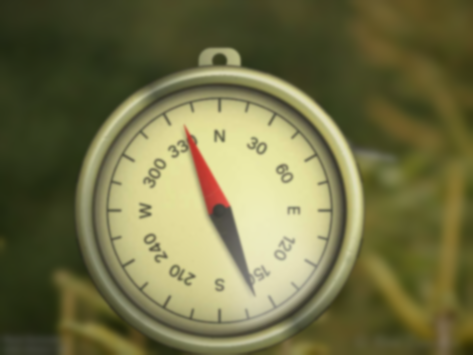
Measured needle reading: 337.5 °
